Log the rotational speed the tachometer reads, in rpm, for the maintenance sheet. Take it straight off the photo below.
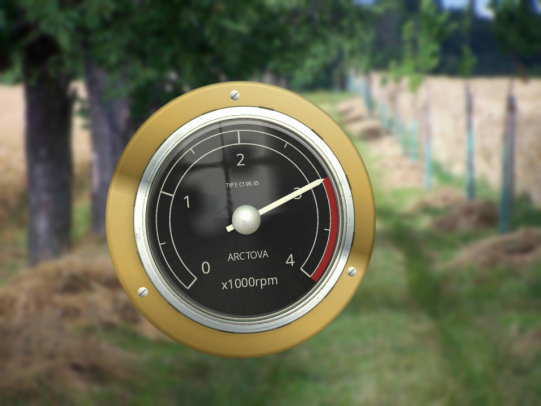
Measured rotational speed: 3000 rpm
